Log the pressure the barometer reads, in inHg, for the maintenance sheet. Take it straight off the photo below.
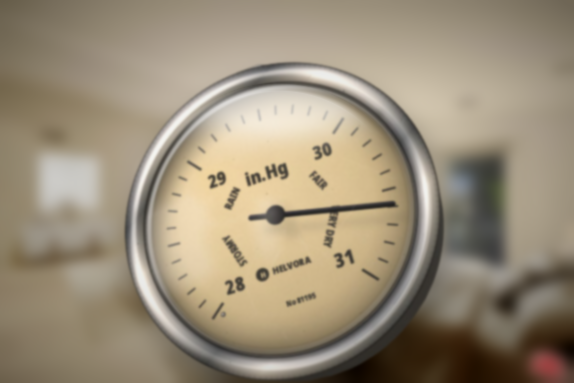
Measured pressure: 30.6 inHg
